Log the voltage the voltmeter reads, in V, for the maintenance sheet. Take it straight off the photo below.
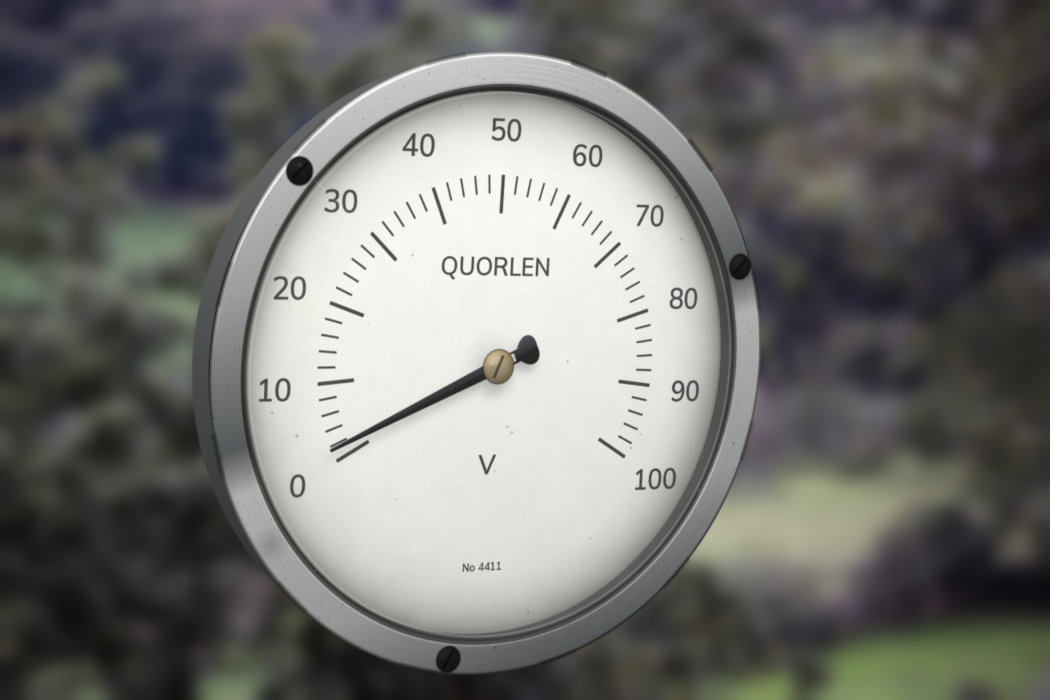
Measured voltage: 2 V
